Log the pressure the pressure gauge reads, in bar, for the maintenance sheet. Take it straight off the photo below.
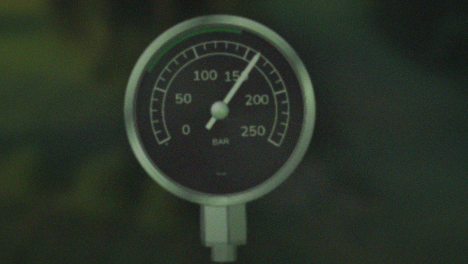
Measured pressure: 160 bar
